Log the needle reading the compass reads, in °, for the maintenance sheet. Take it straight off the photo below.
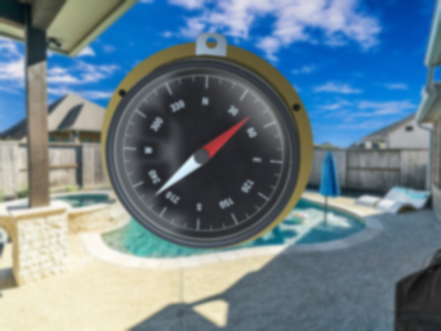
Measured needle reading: 45 °
